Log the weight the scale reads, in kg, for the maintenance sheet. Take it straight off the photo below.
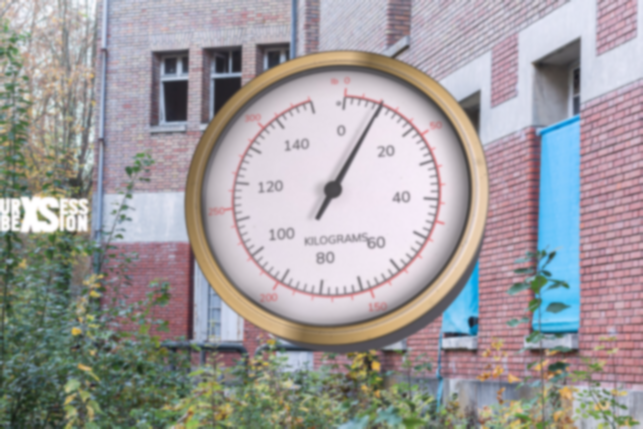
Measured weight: 10 kg
